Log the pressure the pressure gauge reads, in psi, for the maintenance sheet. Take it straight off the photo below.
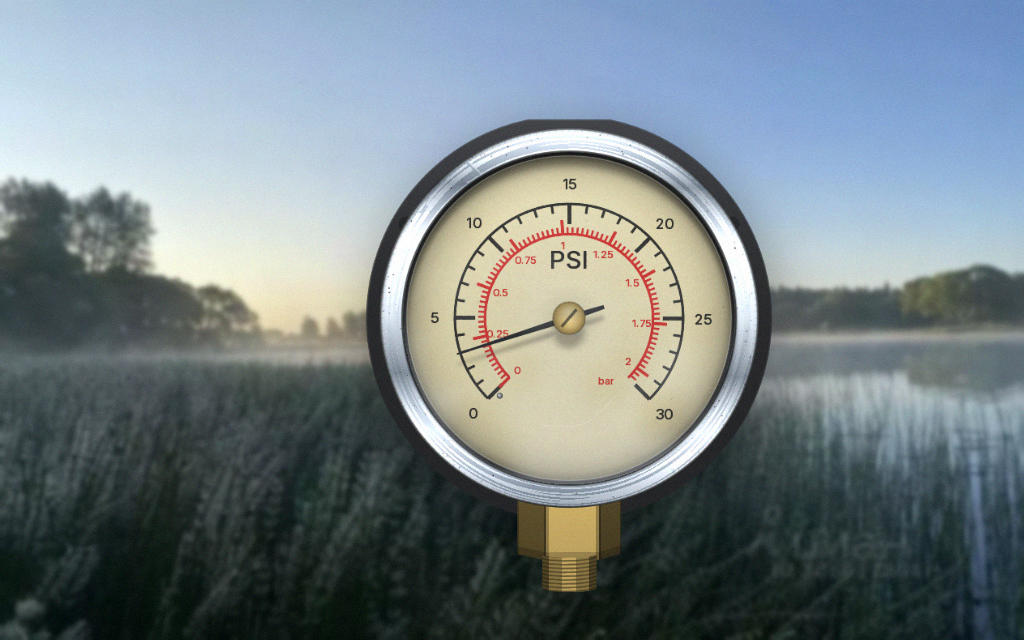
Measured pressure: 3 psi
